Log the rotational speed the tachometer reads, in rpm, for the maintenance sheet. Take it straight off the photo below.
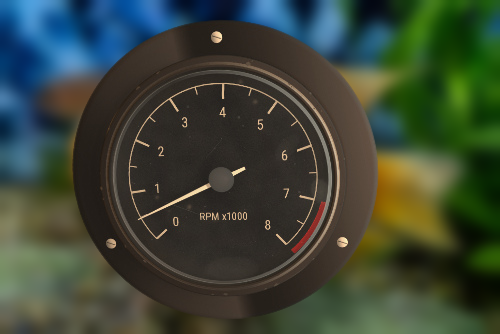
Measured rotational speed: 500 rpm
